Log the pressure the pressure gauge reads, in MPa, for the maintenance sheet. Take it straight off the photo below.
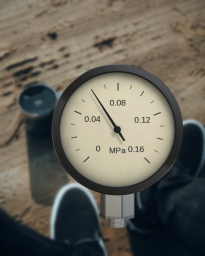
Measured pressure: 0.06 MPa
